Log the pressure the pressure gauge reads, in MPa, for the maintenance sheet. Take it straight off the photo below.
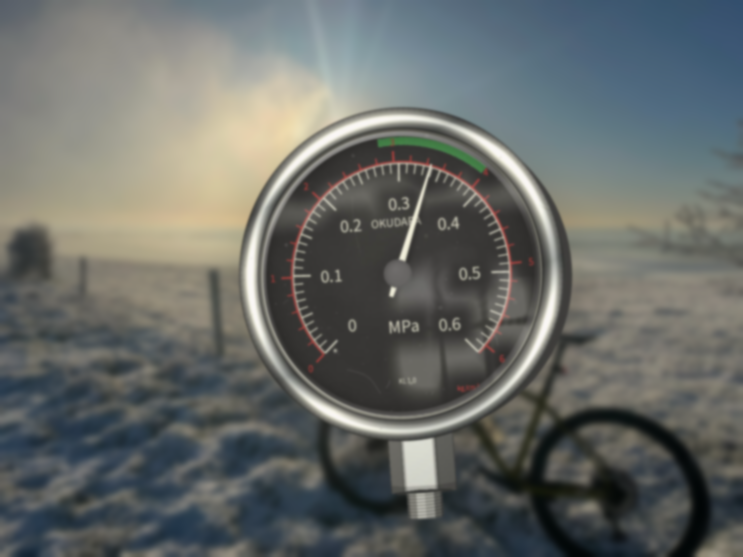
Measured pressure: 0.34 MPa
